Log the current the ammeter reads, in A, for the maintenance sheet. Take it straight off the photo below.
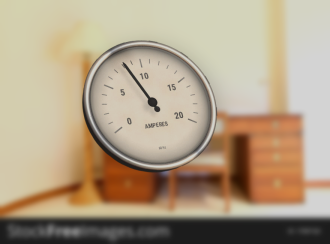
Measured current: 8 A
